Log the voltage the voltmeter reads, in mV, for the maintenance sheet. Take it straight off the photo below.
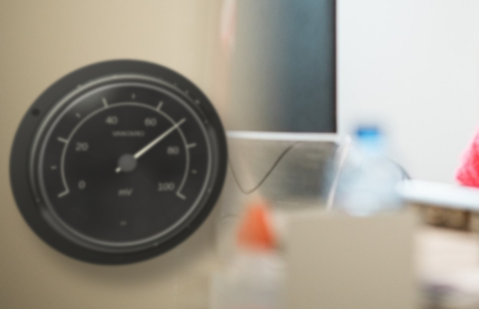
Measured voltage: 70 mV
